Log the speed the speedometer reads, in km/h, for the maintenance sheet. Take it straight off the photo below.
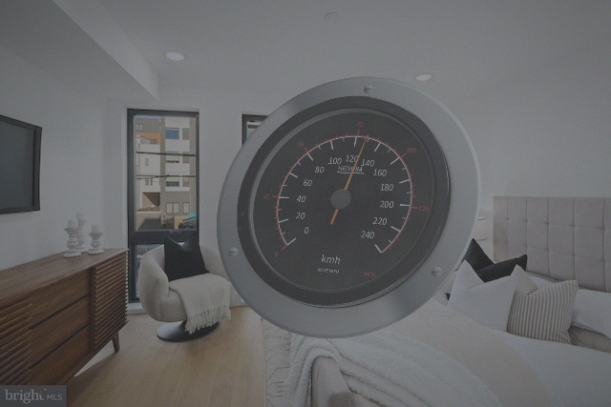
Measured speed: 130 km/h
